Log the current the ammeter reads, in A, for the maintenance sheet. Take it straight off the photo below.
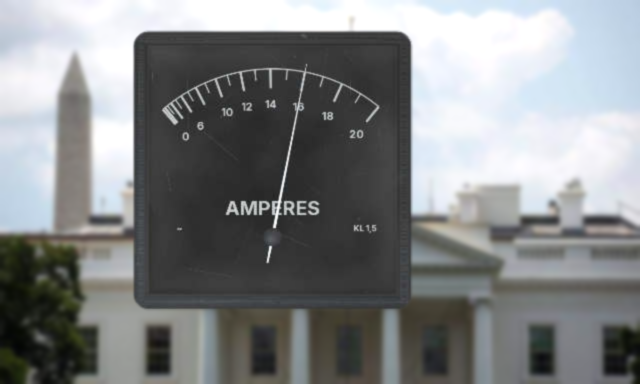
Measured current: 16 A
